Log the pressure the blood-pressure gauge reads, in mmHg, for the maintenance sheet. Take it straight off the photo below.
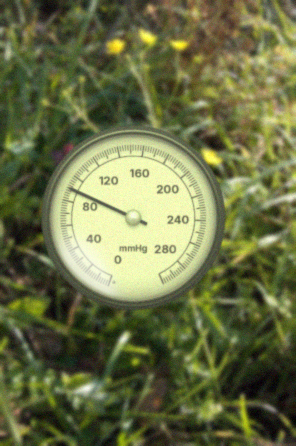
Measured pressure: 90 mmHg
